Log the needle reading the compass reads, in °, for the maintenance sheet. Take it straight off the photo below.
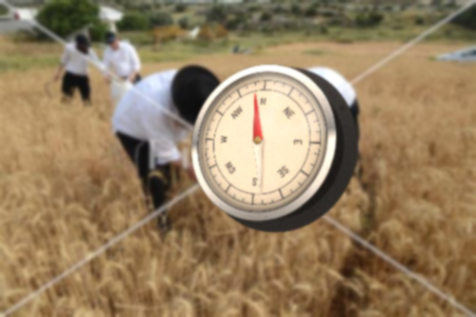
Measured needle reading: 350 °
